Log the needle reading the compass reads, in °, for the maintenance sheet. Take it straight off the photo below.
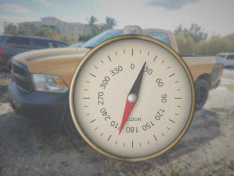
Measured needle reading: 200 °
